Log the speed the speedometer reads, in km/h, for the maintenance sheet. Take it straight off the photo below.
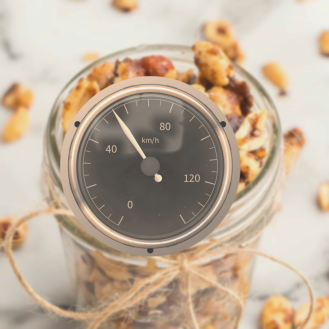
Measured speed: 55 km/h
